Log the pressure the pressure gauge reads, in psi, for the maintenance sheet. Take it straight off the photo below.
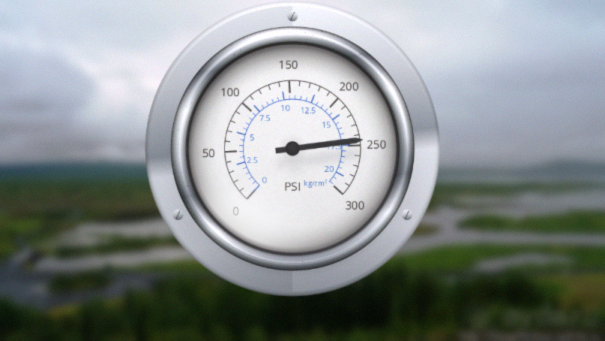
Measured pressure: 245 psi
